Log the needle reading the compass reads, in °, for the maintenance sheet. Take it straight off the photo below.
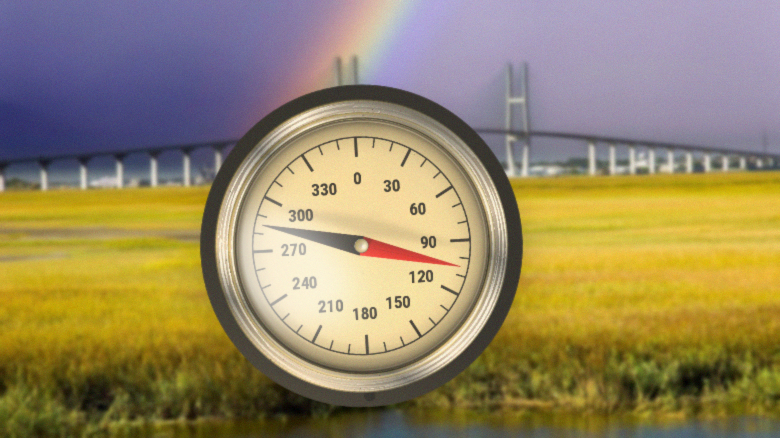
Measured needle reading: 105 °
